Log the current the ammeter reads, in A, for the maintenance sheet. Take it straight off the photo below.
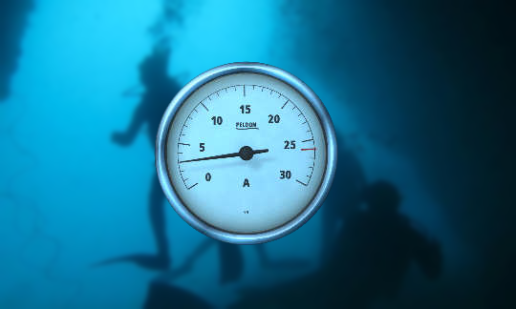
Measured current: 3 A
